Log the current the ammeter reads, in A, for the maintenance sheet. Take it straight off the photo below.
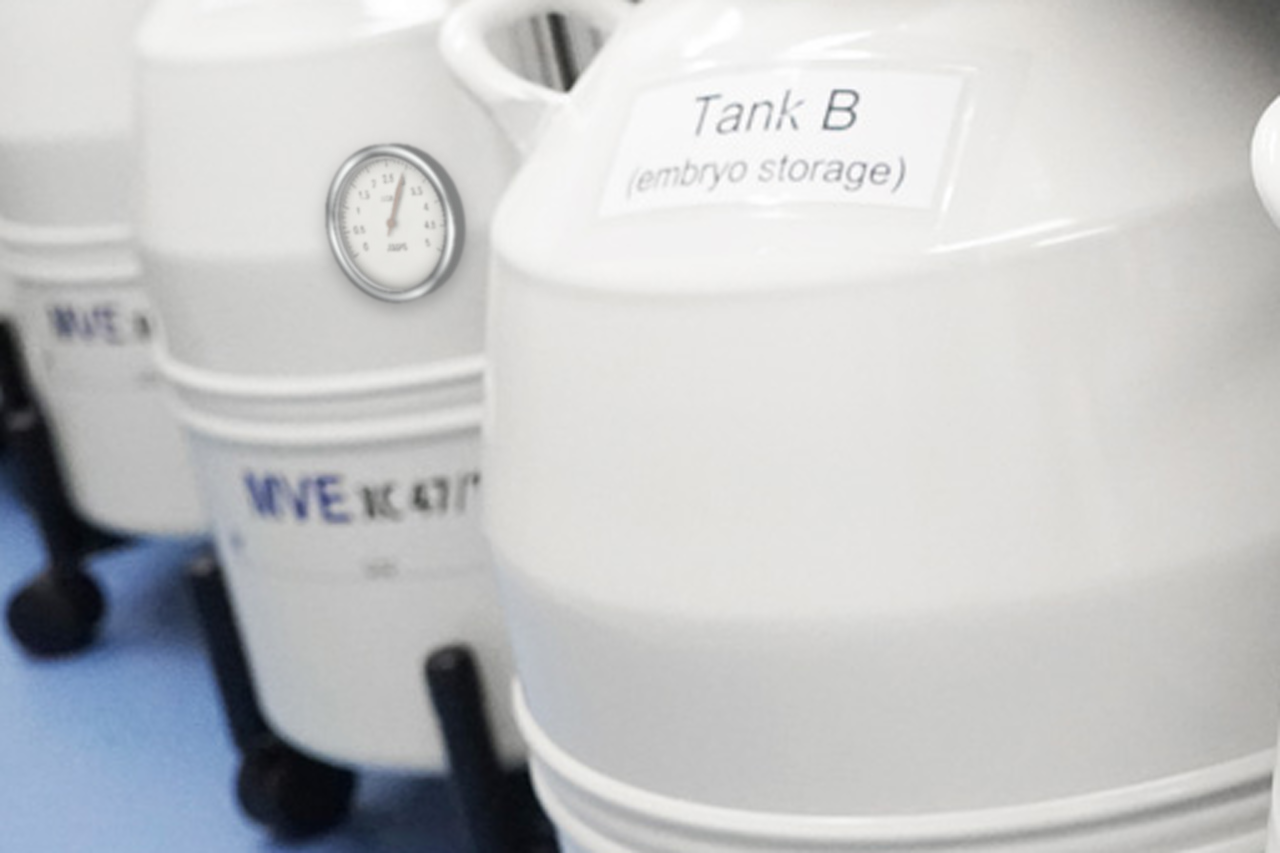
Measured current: 3 A
